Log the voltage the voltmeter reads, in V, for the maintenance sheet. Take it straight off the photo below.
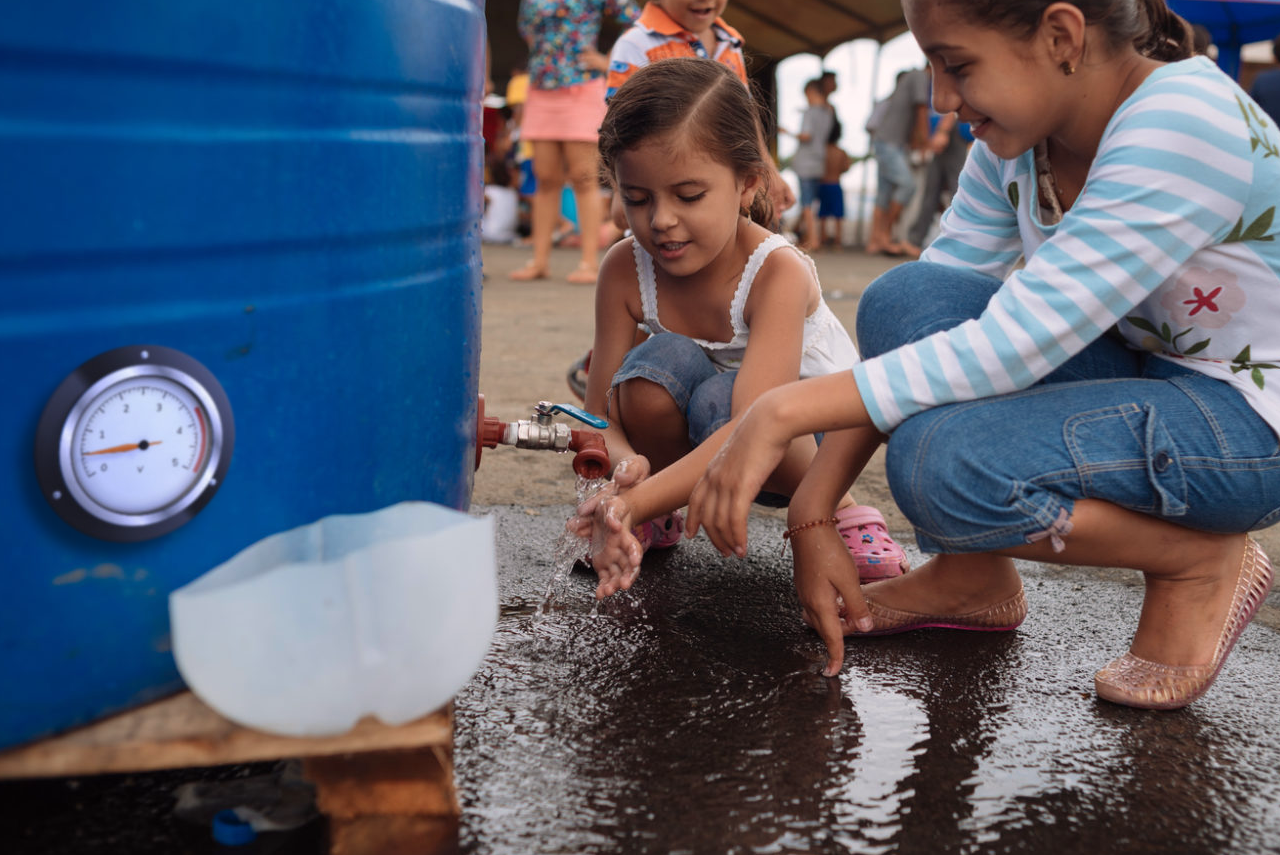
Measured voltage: 0.5 V
